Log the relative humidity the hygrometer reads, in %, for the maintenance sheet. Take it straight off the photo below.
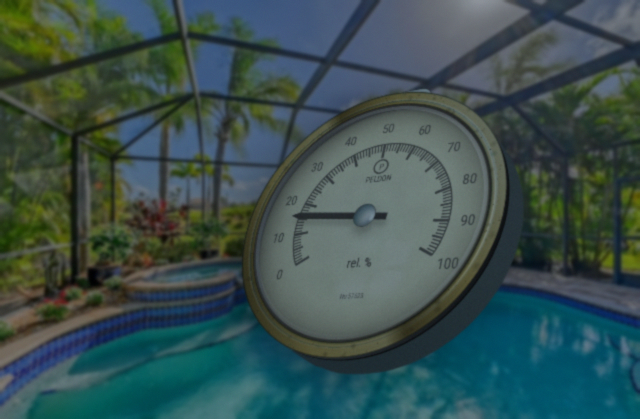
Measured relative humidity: 15 %
